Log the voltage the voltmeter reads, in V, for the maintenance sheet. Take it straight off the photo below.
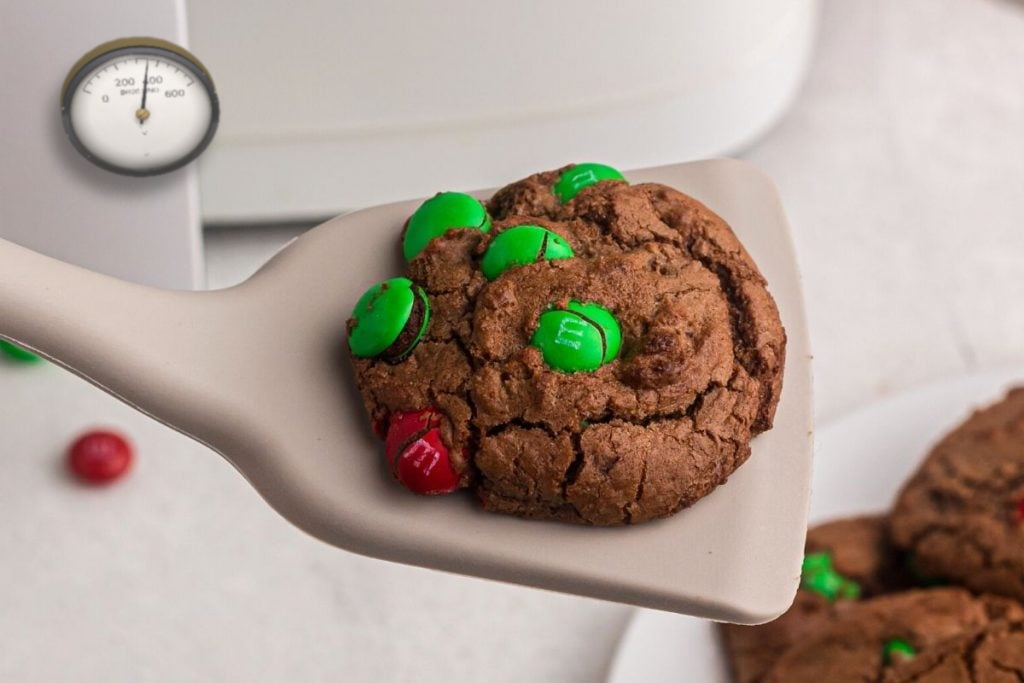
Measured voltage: 350 V
